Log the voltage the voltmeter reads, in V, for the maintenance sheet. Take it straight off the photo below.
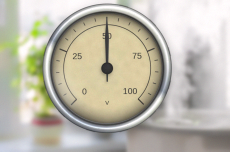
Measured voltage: 50 V
